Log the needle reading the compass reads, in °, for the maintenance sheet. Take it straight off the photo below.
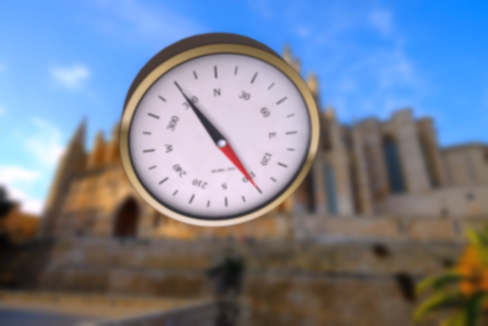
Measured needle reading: 150 °
